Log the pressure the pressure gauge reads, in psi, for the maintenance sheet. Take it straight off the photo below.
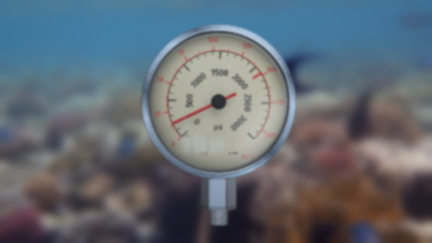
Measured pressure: 200 psi
